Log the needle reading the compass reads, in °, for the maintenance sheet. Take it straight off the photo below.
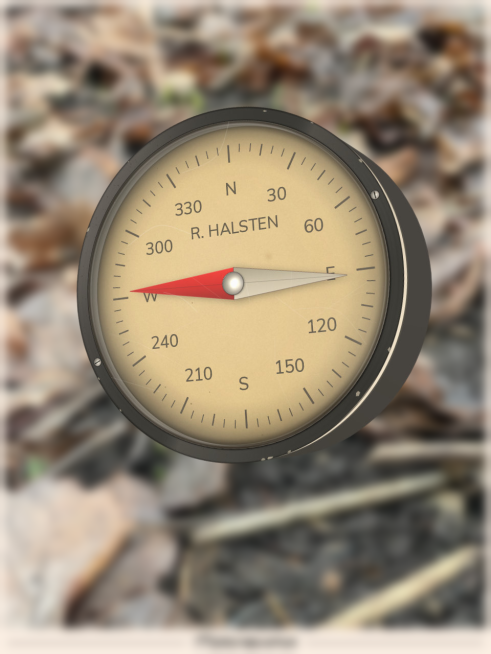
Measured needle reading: 272.5 °
